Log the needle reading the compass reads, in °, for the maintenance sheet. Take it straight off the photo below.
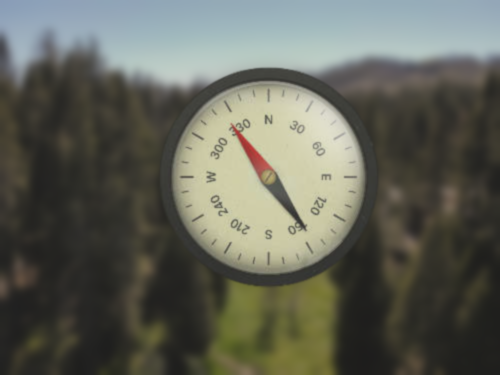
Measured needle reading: 325 °
